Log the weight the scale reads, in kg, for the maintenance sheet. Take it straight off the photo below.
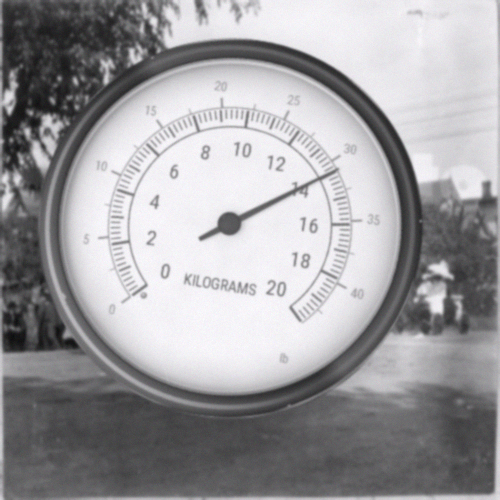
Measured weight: 14 kg
